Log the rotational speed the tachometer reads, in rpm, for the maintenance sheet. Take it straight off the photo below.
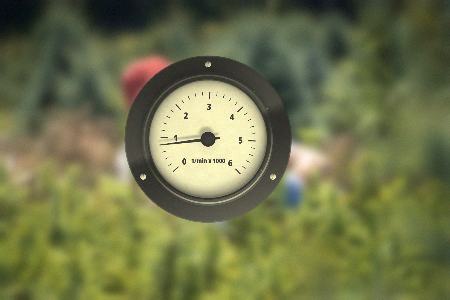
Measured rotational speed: 800 rpm
